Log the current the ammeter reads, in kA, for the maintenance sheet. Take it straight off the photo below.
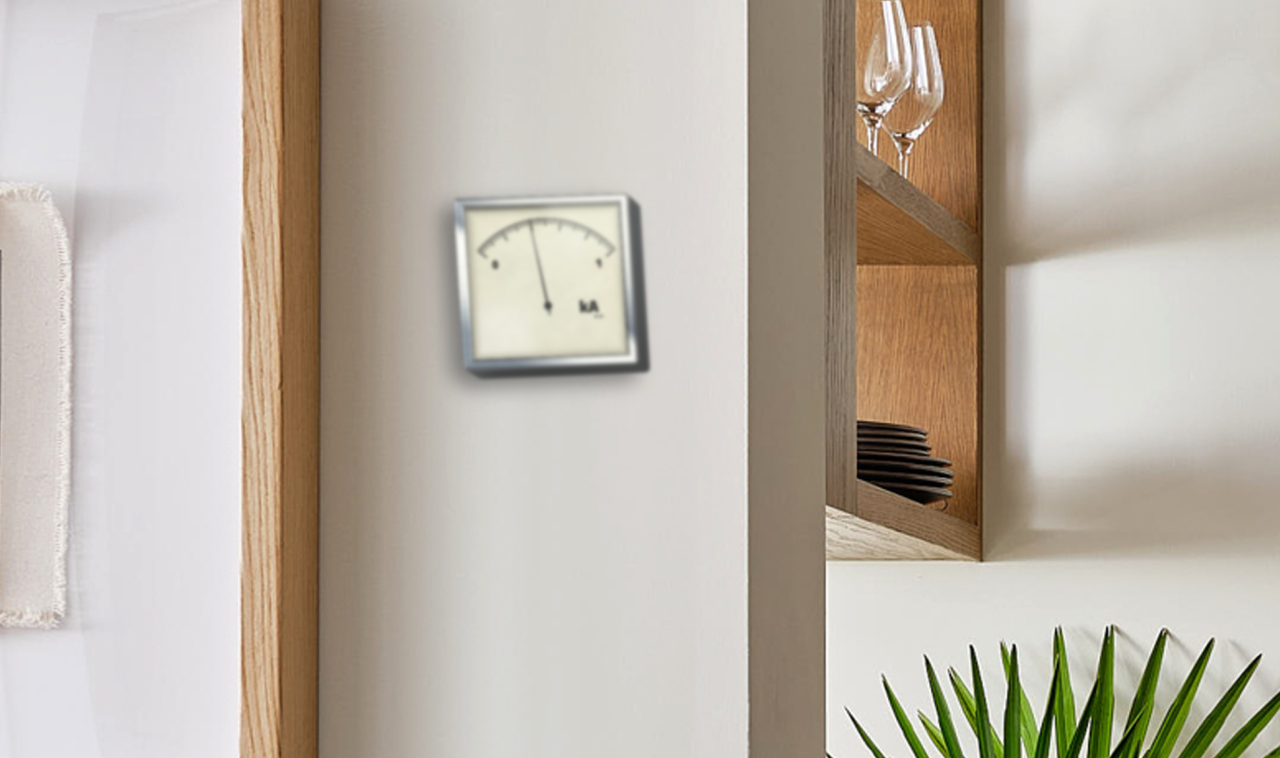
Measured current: 0.4 kA
